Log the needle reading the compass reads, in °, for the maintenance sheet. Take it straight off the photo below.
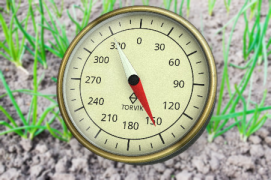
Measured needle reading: 150 °
